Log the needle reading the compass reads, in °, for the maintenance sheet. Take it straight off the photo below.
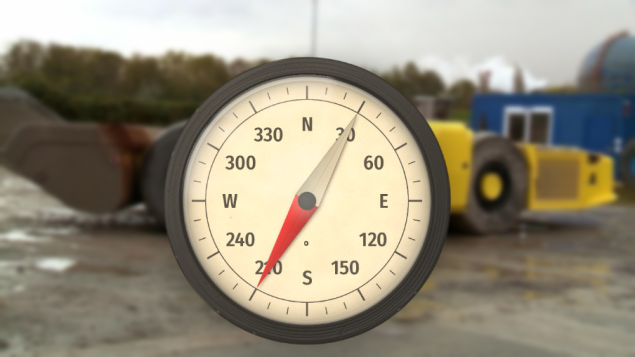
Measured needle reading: 210 °
